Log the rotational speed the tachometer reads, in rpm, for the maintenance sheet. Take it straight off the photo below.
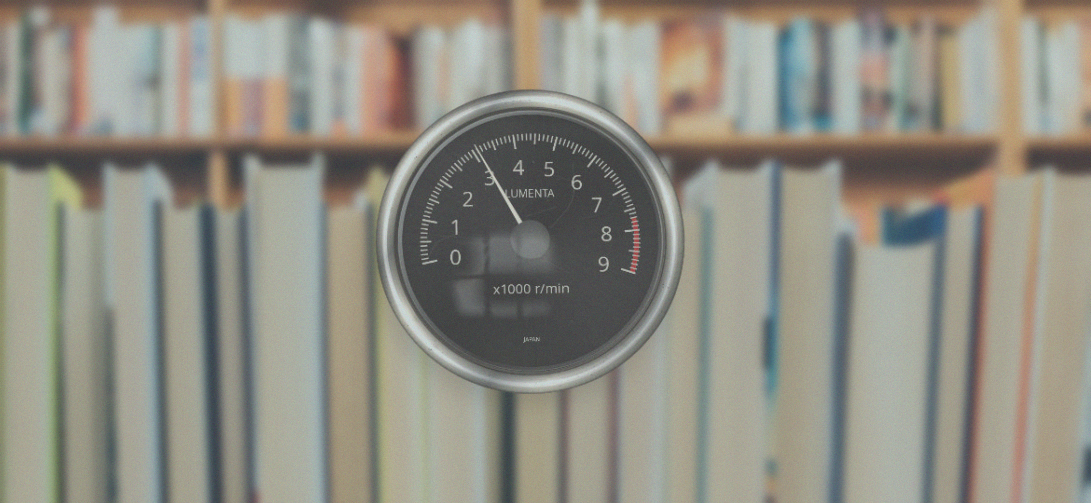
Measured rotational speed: 3100 rpm
